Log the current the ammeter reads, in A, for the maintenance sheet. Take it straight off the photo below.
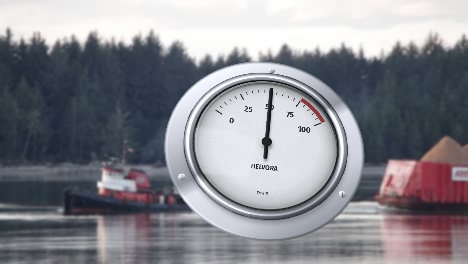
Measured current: 50 A
